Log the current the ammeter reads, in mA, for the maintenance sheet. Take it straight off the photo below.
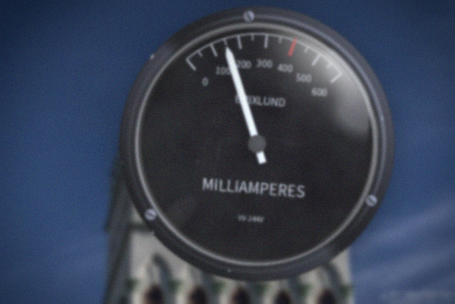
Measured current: 150 mA
